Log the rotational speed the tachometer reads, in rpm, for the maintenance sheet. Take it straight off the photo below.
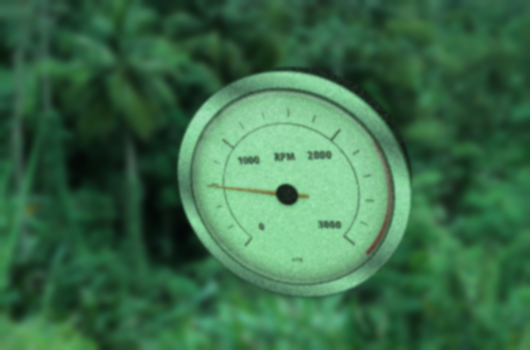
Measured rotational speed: 600 rpm
